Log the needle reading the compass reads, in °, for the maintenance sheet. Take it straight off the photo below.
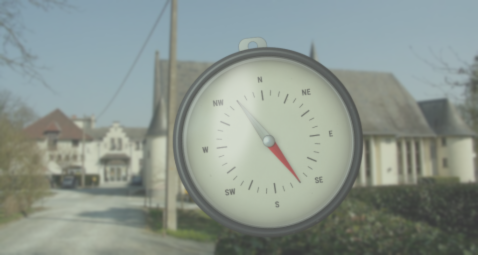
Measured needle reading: 150 °
